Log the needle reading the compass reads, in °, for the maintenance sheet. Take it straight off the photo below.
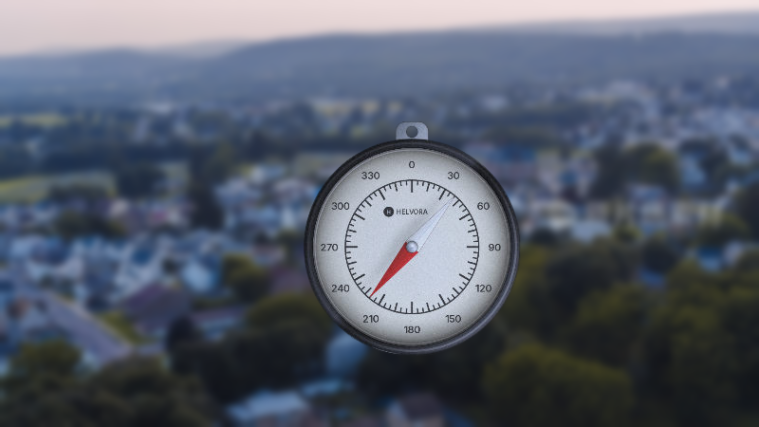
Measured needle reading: 220 °
